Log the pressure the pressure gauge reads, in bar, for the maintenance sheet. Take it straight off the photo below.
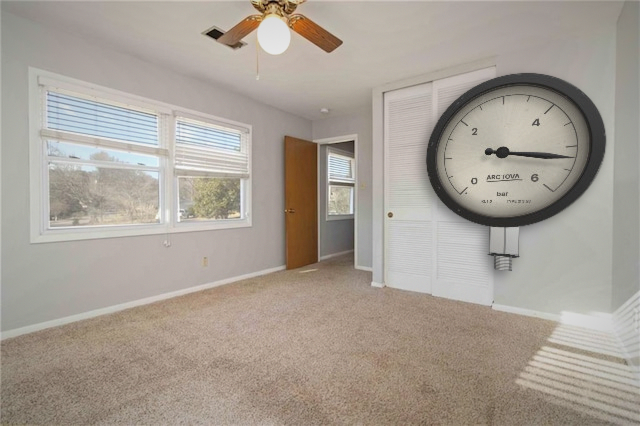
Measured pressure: 5.25 bar
